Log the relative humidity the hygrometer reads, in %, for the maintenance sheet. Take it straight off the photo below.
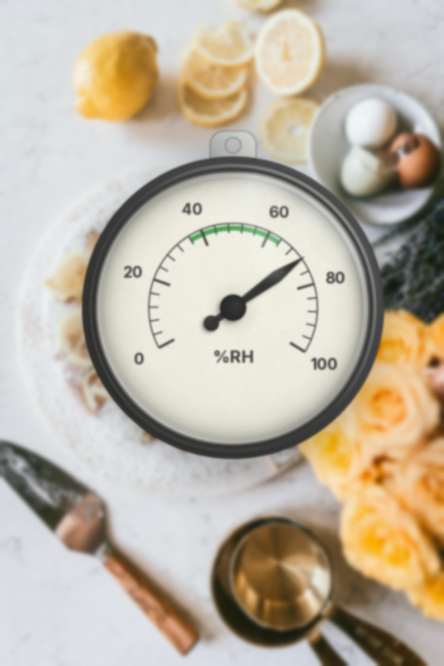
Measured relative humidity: 72 %
